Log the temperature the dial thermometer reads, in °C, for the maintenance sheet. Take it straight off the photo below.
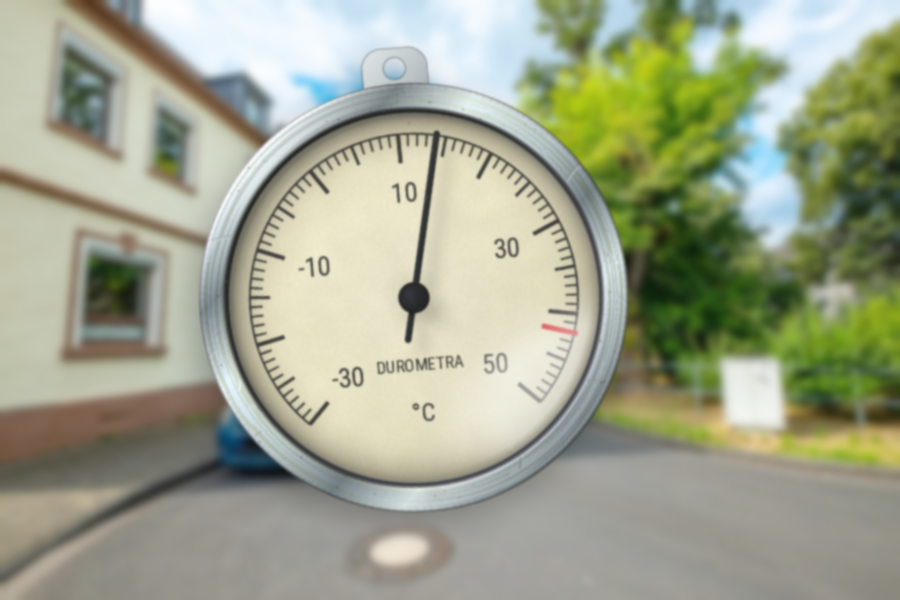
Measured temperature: 14 °C
